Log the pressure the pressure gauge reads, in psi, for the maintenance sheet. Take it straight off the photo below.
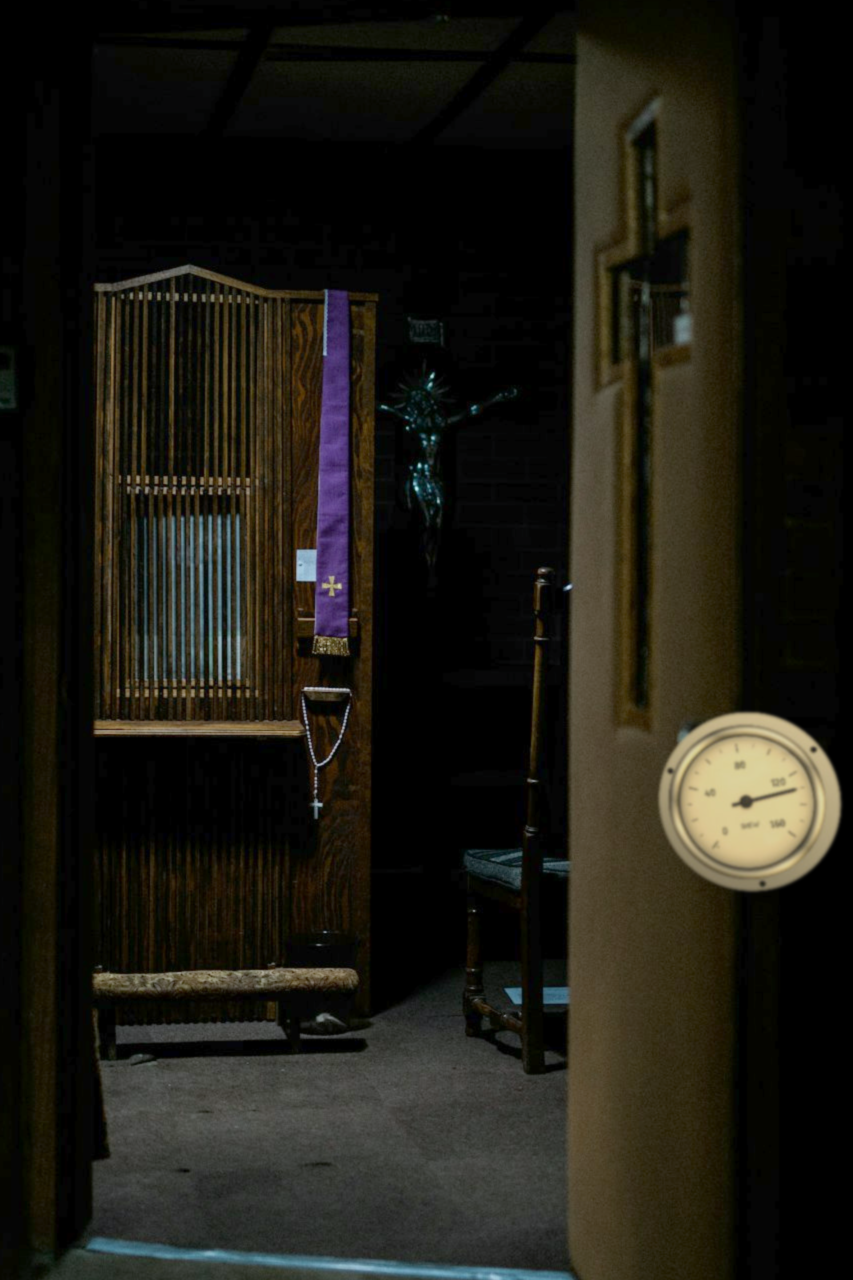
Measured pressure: 130 psi
